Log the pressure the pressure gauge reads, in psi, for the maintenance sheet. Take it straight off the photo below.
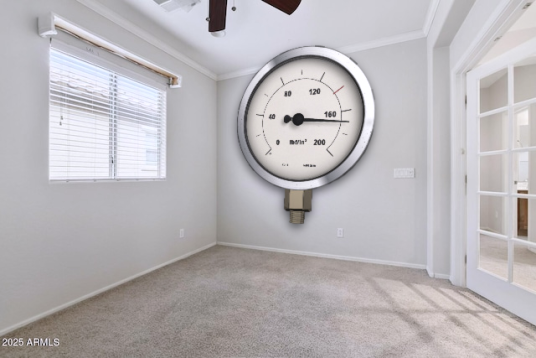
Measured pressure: 170 psi
